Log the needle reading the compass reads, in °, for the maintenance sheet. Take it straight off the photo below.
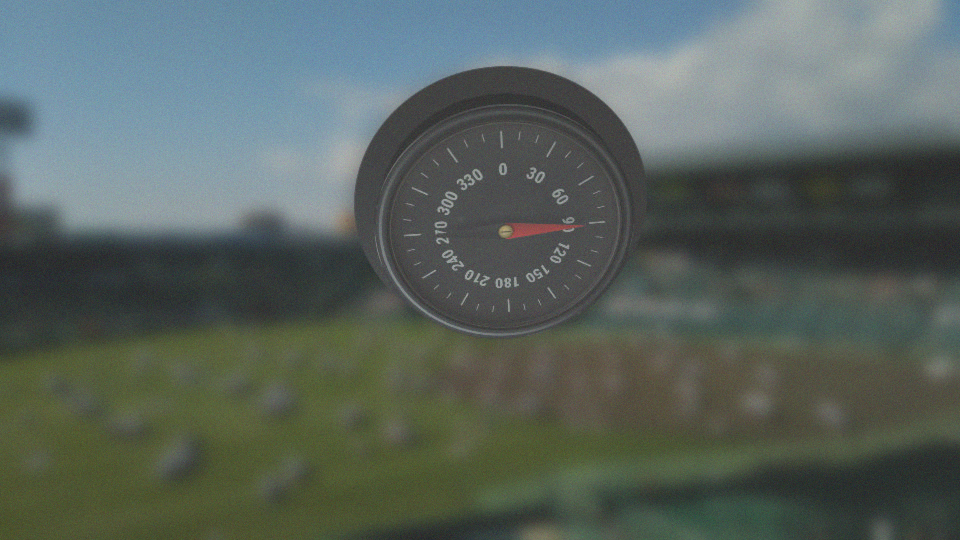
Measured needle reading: 90 °
